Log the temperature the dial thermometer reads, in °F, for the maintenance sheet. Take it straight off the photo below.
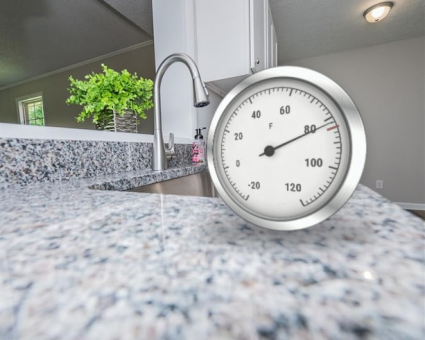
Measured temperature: 82 °F
